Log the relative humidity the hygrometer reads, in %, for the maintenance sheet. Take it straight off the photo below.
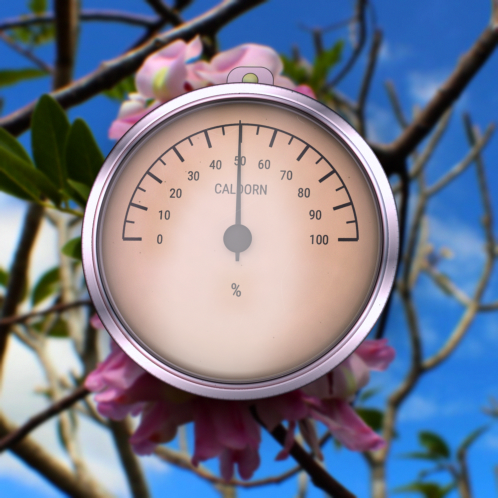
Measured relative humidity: 50 %
